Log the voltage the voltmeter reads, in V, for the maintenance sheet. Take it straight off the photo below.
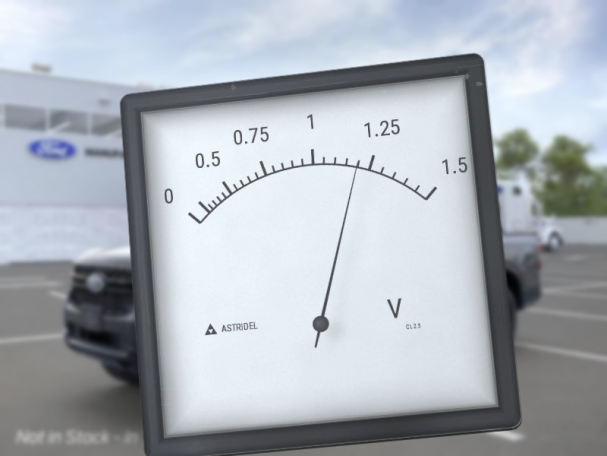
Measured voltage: 1.2 V
